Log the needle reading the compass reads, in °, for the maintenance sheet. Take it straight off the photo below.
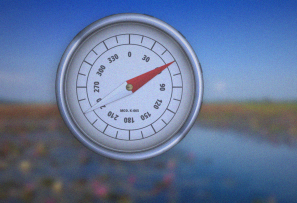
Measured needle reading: 60 °
